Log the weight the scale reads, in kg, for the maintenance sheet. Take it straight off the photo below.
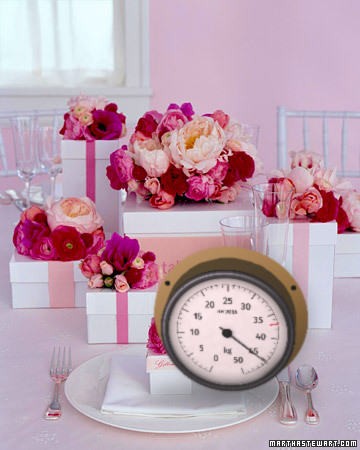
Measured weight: 45 kg
